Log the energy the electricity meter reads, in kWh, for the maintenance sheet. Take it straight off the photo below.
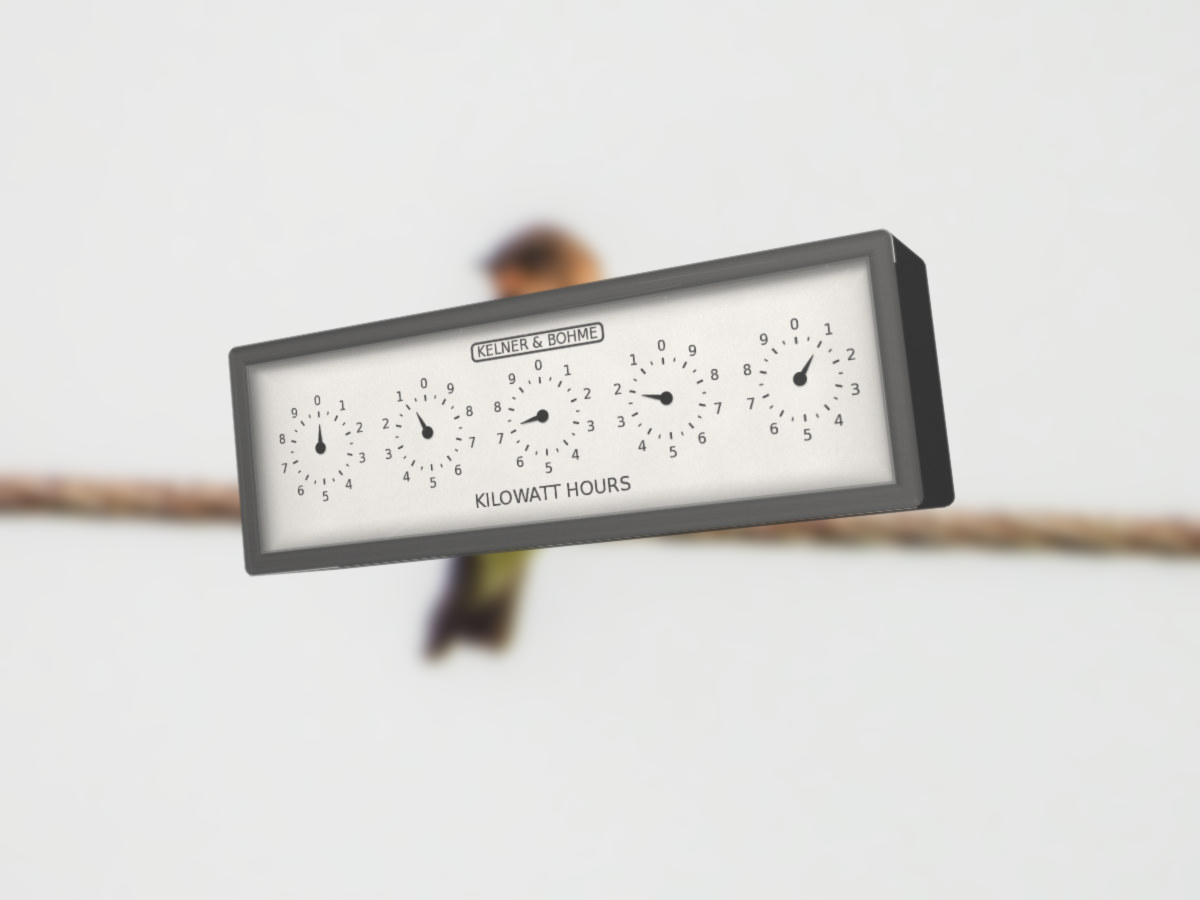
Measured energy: 721 kWh
